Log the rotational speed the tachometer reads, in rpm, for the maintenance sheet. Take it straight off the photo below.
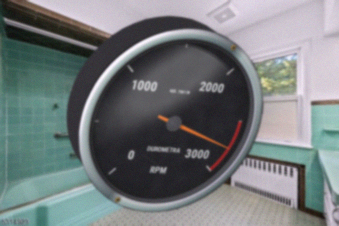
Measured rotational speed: 2750 rpm
